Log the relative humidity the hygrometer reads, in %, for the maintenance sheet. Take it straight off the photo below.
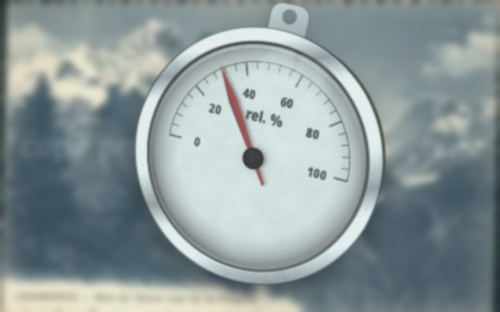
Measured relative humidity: 32 %
